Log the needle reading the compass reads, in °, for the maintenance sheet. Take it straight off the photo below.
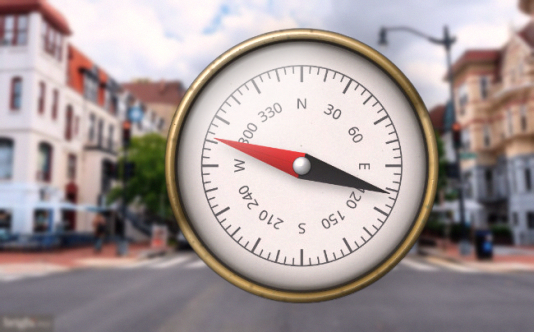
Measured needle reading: 287.5 °
